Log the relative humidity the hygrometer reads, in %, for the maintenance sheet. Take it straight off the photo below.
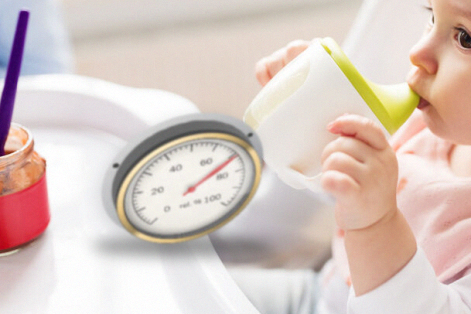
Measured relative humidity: 70 %
